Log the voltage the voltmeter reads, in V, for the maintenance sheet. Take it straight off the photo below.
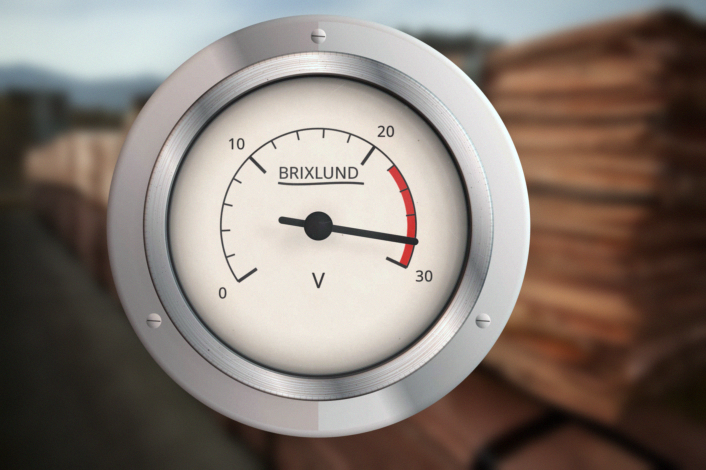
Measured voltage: 28 V
